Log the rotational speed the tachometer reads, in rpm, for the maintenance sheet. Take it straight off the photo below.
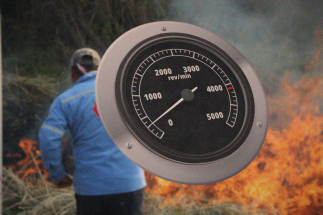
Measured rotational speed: 300 rpm
